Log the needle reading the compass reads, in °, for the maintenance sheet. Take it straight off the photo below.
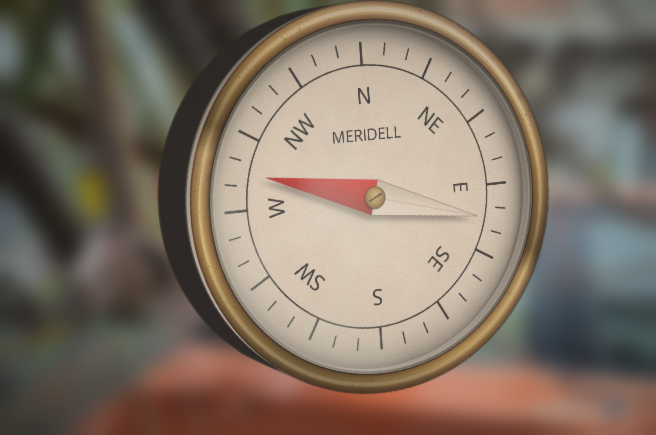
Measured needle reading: 285 °
